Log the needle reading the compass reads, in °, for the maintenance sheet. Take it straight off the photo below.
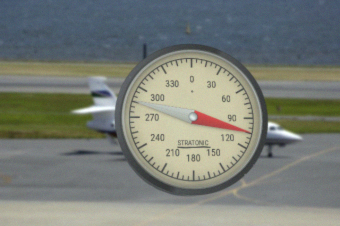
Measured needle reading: 105 °
